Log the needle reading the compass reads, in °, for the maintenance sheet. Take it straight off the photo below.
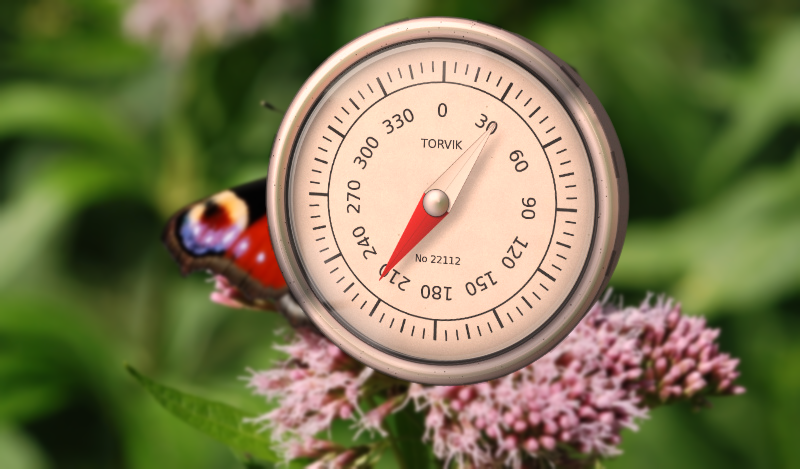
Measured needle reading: 215 °
